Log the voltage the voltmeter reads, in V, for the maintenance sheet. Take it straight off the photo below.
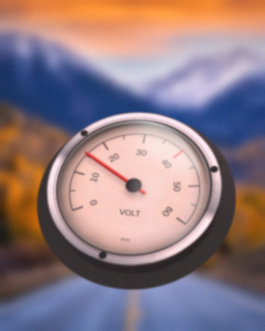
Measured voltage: 15 V
